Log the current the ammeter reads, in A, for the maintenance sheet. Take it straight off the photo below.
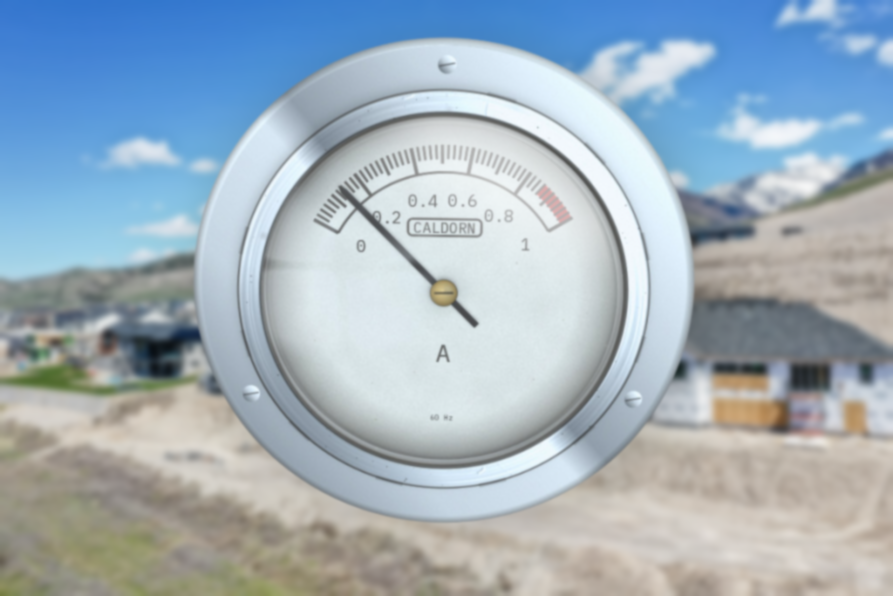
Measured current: 0.14 A
